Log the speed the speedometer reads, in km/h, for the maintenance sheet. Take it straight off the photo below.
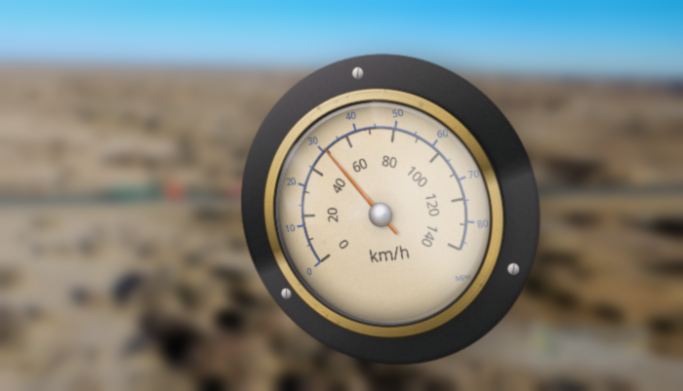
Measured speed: 50 km/h
